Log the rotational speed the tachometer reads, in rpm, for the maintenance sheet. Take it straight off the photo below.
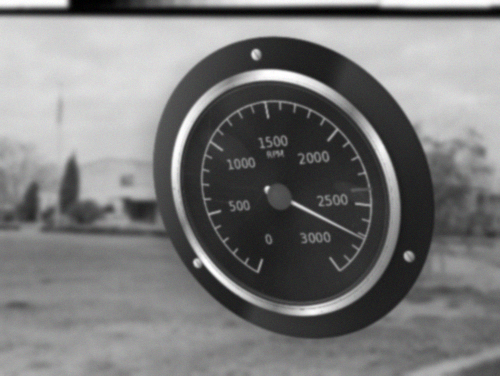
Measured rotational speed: 2700 rpm
